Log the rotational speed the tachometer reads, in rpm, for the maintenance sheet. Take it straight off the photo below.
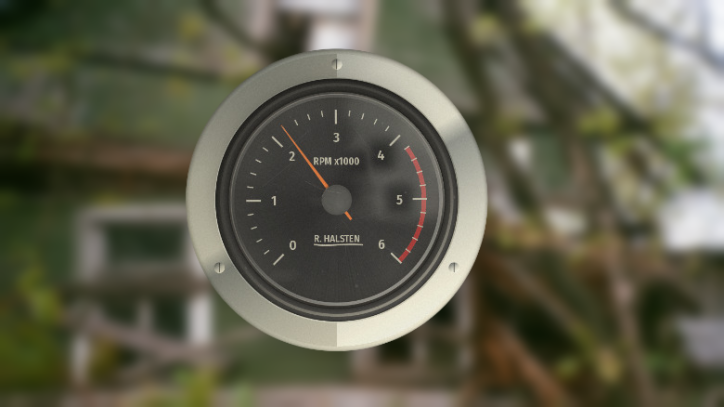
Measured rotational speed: 2200 rpm
